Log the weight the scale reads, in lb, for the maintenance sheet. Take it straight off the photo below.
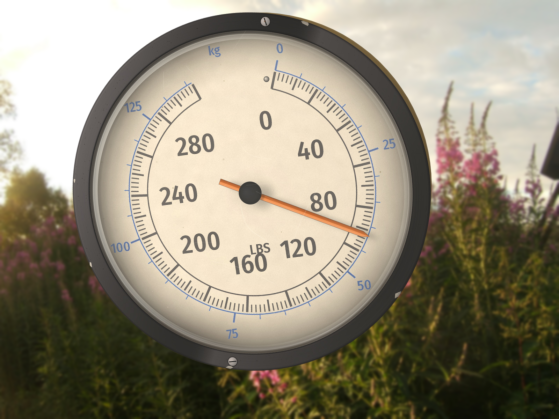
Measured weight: 92 lb
